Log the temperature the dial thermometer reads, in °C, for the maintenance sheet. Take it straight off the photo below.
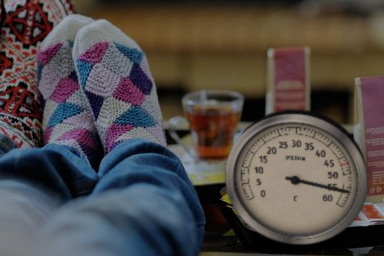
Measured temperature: 55 °C
